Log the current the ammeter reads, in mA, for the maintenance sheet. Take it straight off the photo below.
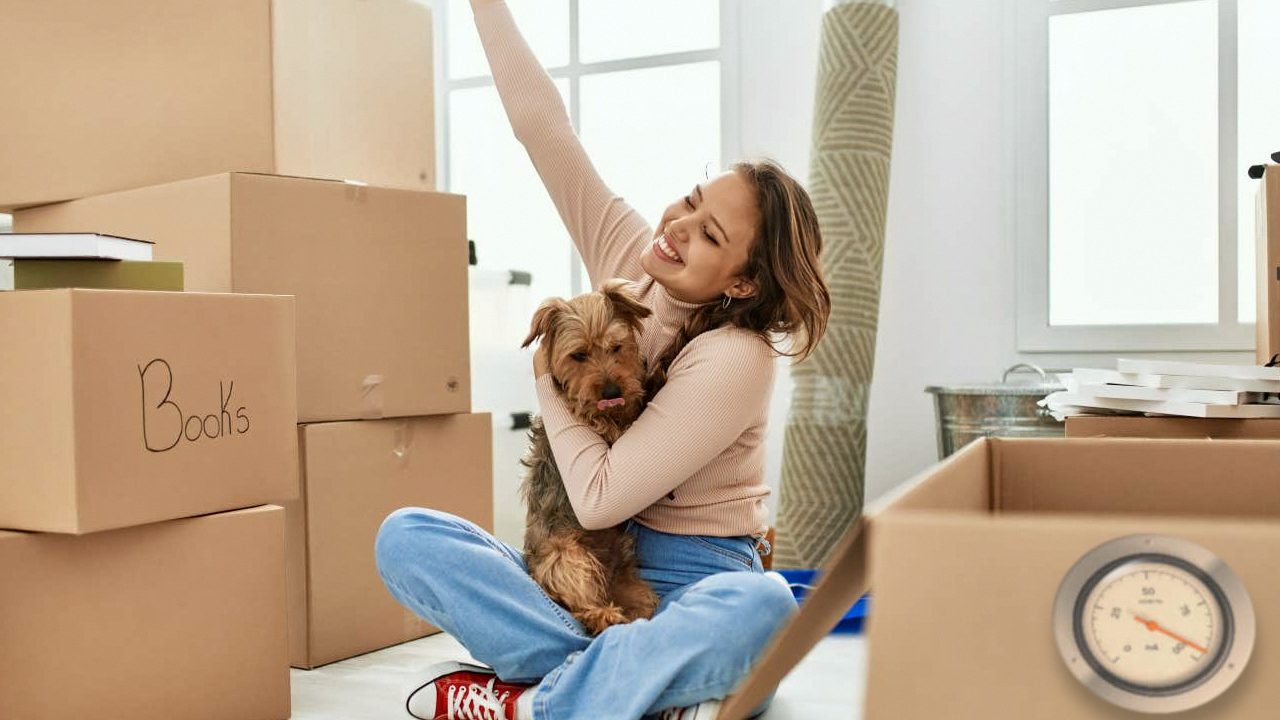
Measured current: 95 mA
